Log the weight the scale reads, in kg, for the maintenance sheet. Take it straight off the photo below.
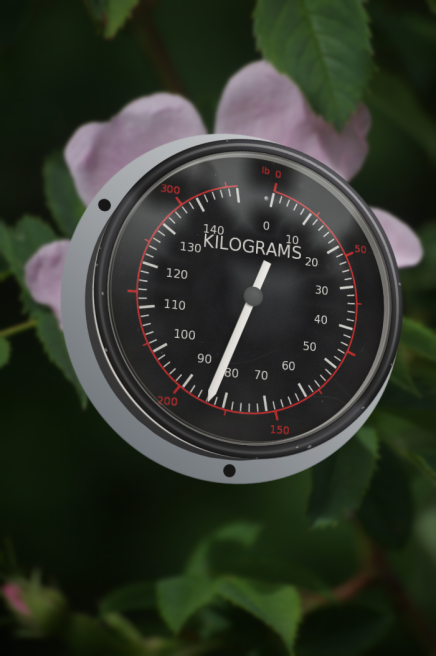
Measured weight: 84 kg
